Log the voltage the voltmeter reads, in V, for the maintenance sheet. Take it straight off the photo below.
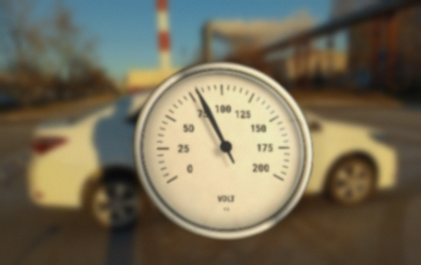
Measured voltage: 80 V
